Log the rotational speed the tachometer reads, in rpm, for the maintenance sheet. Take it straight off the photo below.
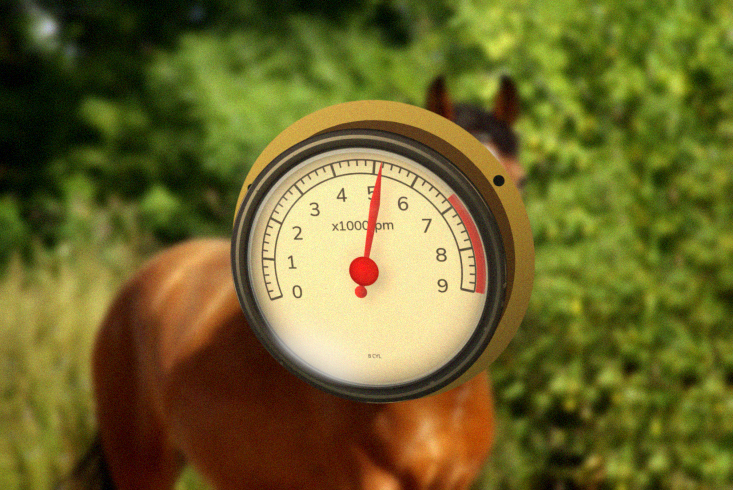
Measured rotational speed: 5200 rpm
